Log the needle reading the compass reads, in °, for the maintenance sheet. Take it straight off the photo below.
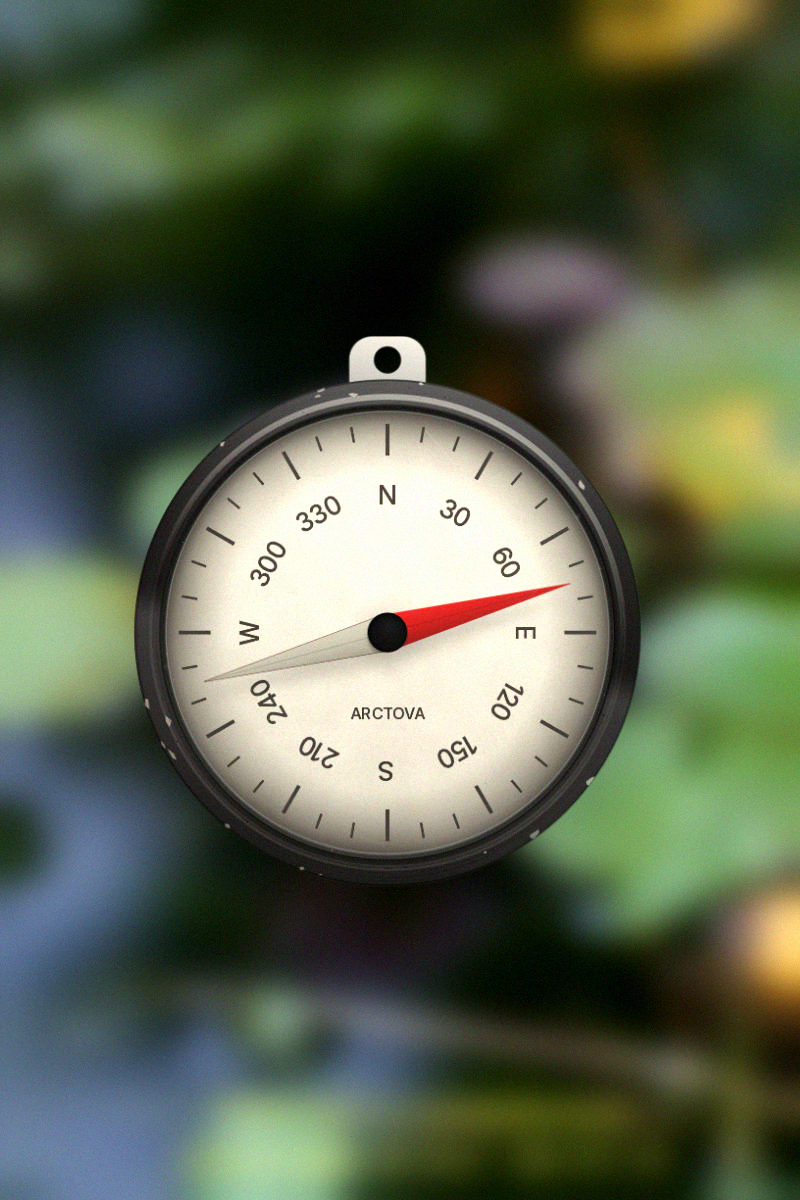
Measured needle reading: 75 °
